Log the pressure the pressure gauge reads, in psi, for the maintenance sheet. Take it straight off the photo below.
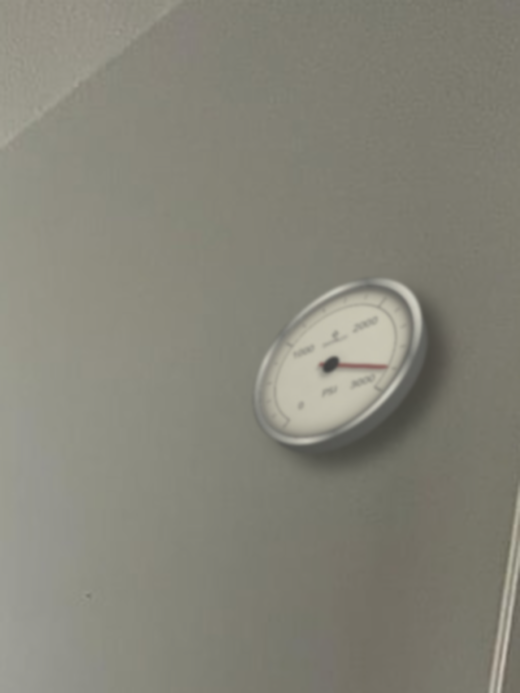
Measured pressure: 2800 psi
